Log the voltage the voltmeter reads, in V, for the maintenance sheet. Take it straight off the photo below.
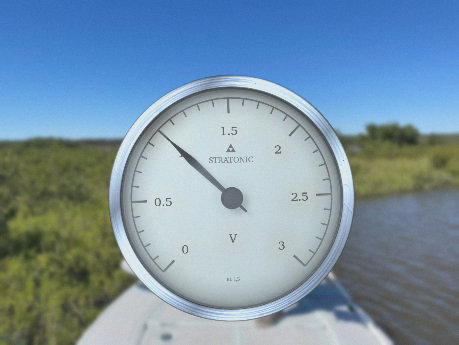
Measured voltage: 1 V
